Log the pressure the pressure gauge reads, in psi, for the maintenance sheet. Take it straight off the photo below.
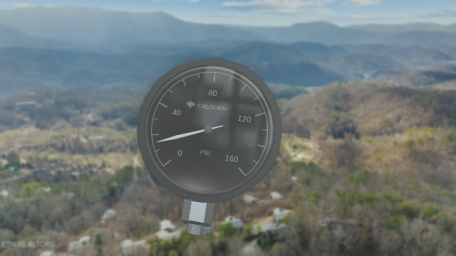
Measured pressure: 15 psi
